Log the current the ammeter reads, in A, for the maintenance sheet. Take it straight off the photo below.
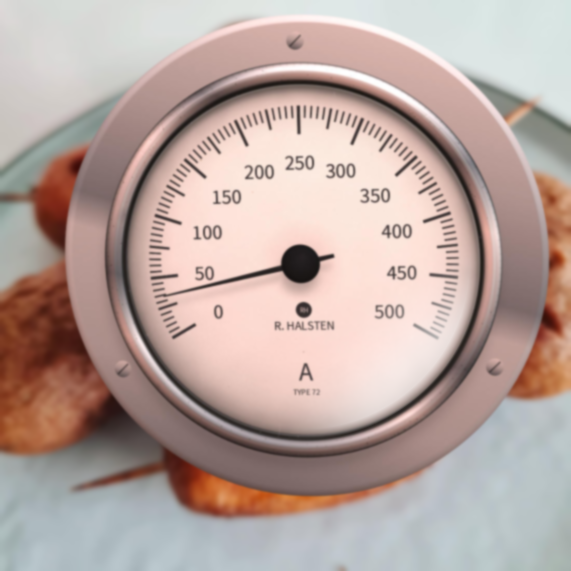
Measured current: 35 A
